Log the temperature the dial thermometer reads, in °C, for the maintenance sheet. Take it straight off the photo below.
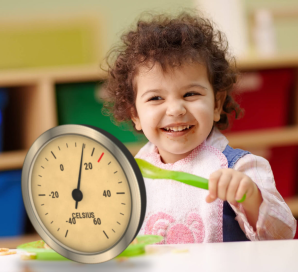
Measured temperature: 16 °C
